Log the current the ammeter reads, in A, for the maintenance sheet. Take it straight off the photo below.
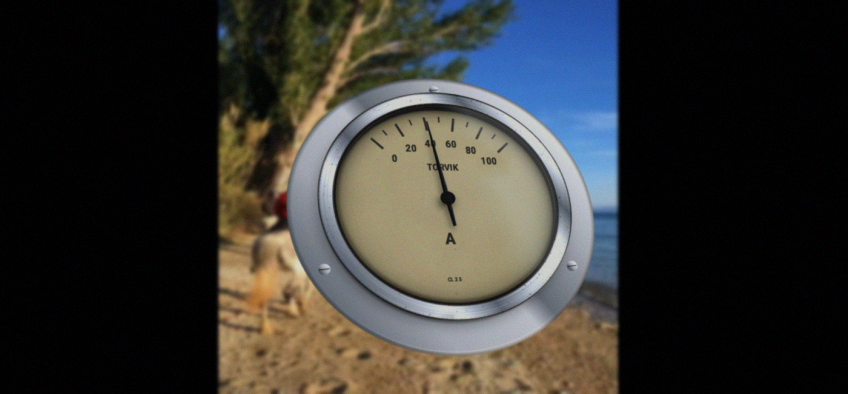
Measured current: 40 A
